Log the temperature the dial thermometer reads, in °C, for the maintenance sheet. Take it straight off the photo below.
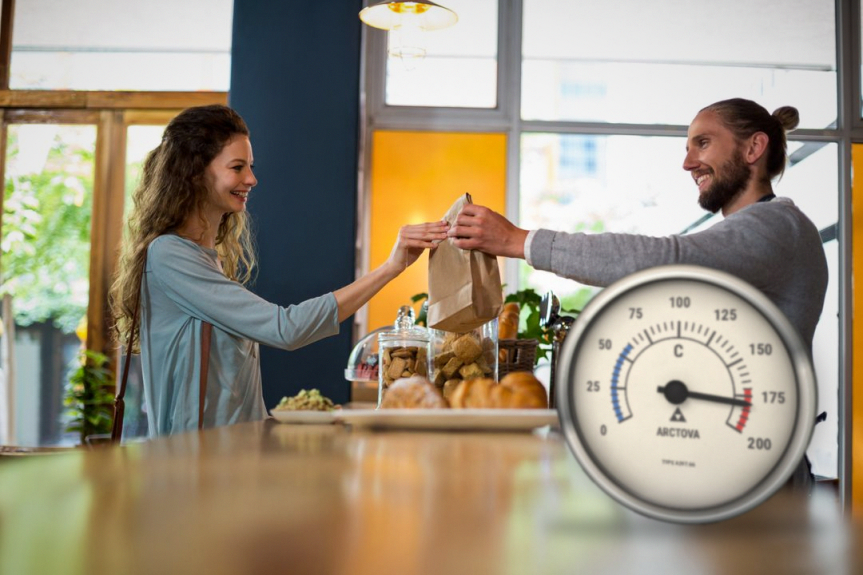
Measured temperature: 180 °C
